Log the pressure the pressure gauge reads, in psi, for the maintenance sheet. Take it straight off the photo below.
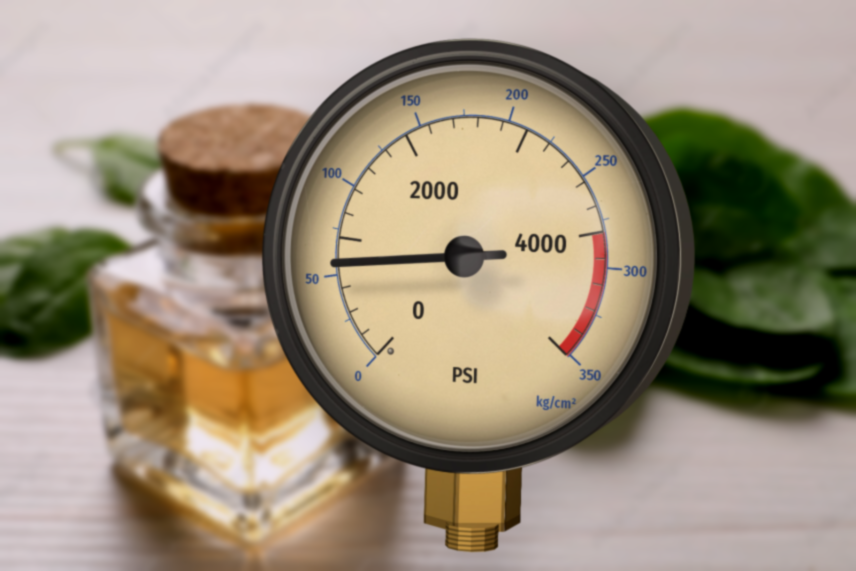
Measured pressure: 800 psi
